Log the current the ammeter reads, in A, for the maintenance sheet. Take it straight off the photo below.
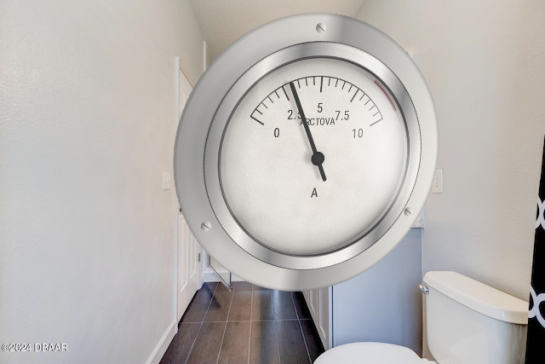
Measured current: 3 A
